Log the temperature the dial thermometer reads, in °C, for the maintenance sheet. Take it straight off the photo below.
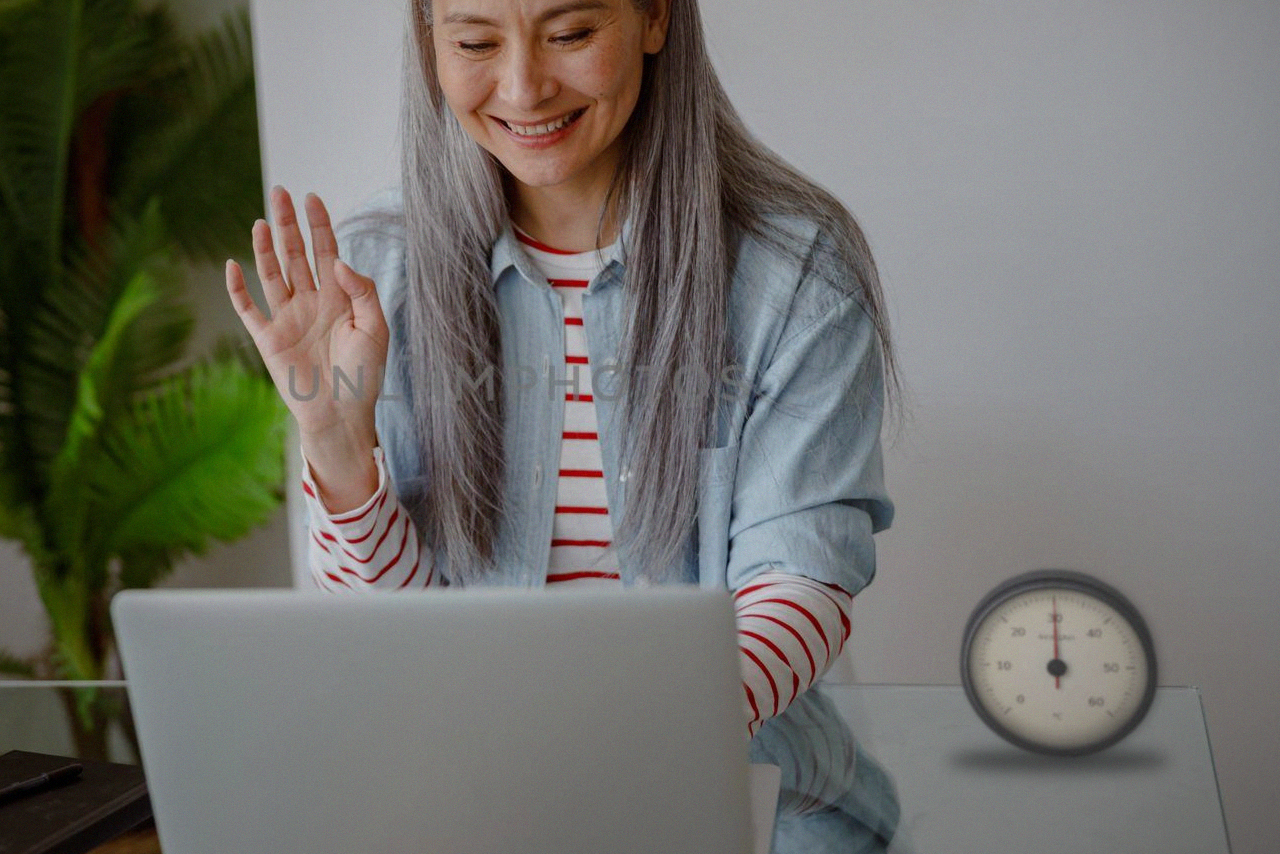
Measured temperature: 30 °C
